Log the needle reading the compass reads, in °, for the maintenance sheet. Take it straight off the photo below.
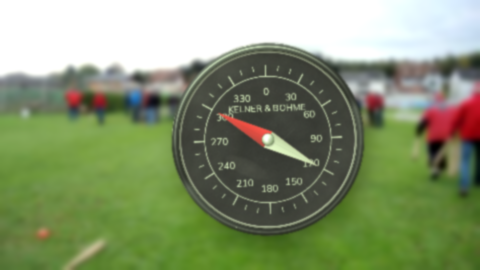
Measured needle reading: 300 °
